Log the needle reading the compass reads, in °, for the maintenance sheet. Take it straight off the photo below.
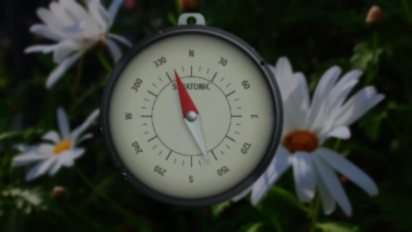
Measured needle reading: 340 °
